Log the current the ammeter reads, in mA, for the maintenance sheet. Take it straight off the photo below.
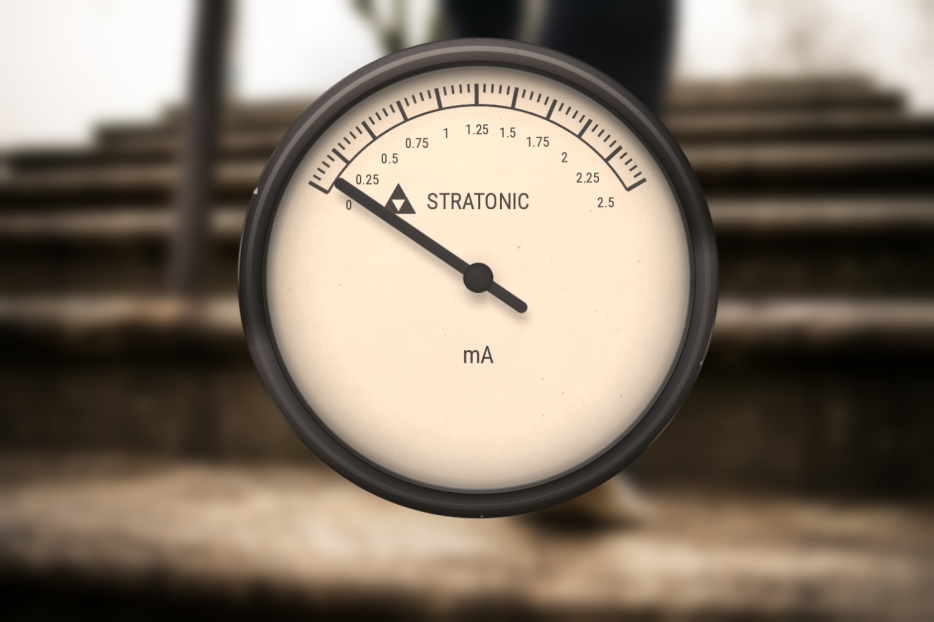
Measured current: 0.1 mA
